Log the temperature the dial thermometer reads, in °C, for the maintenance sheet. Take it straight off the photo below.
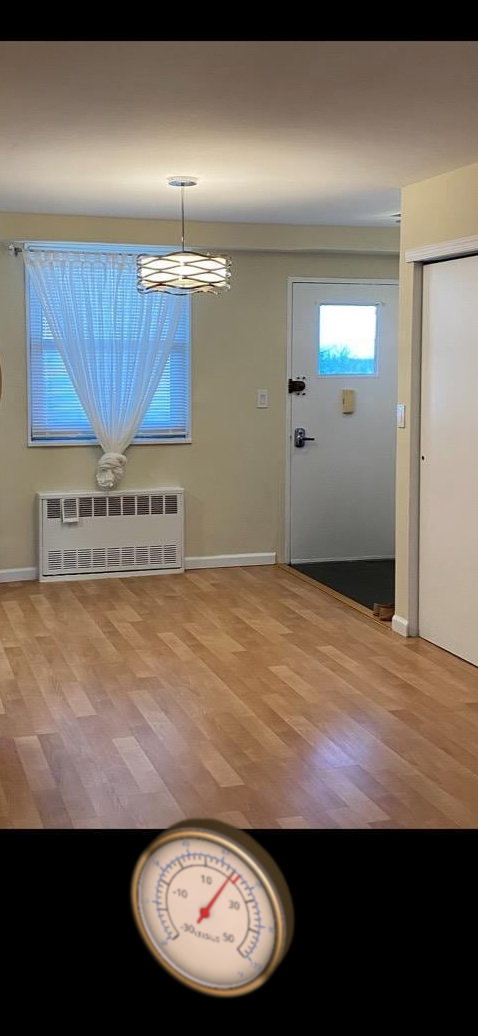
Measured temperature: 20 °C
